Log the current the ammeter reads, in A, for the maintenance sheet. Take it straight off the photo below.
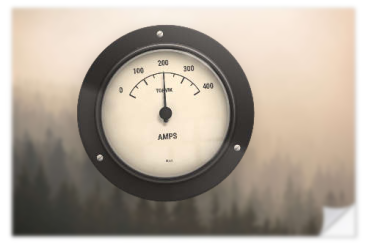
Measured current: 200 A
